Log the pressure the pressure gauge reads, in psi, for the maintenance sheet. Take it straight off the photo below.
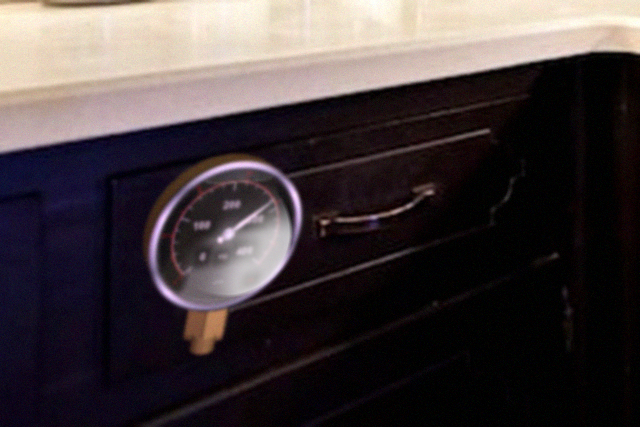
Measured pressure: 280 psi
